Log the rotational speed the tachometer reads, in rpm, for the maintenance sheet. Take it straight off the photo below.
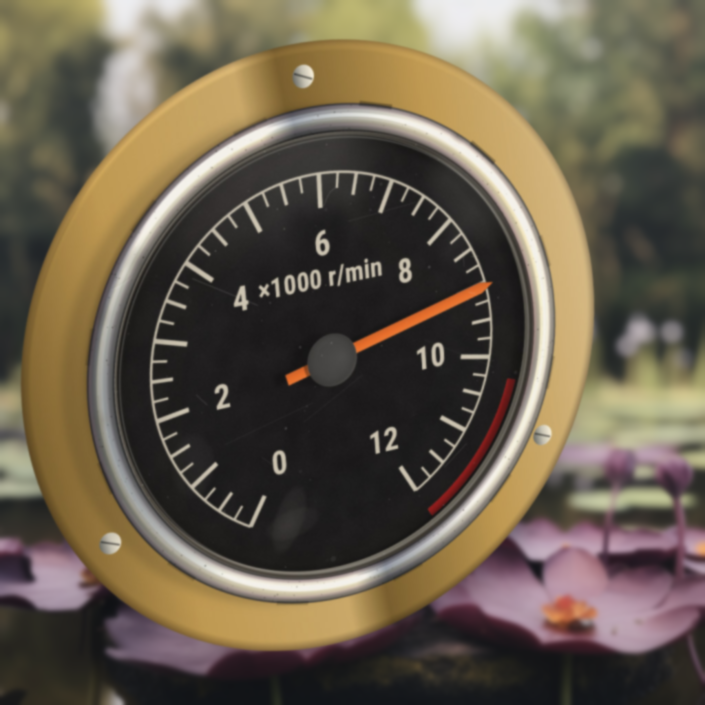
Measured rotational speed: 9000 rpm
